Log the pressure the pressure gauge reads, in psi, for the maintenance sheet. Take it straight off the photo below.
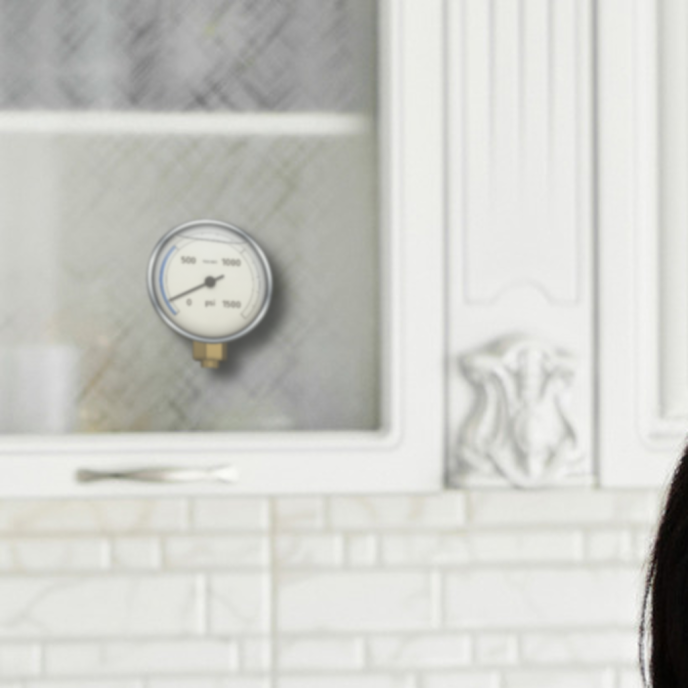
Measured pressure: 100 psi
